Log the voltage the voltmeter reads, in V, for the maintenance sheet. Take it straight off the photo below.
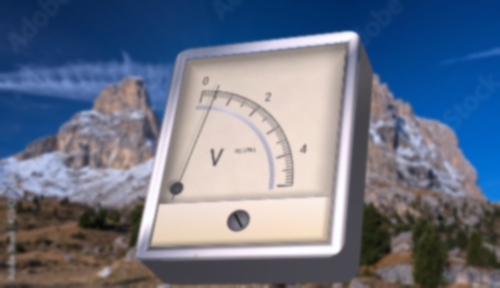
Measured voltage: 0.5 V
